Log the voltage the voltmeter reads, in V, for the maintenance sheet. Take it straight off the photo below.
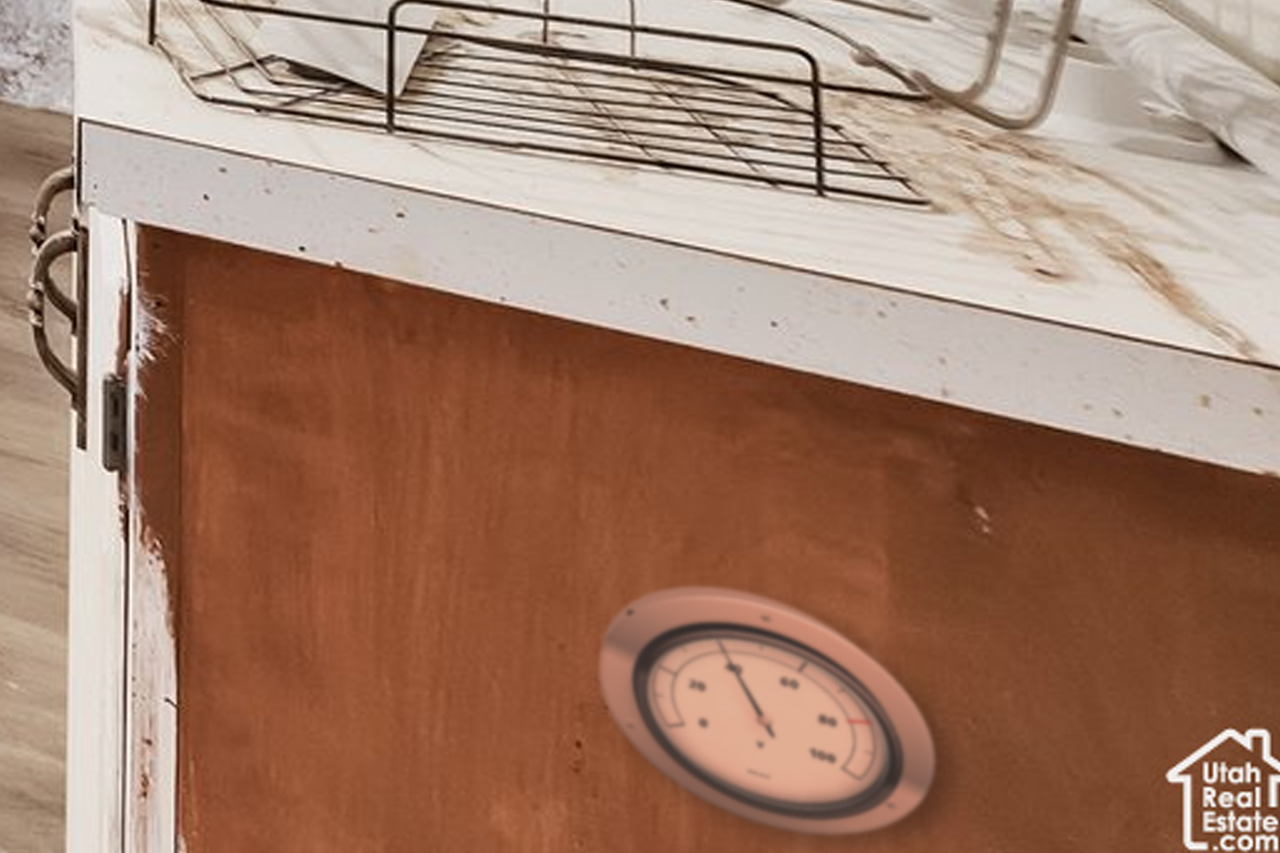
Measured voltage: 40 V
